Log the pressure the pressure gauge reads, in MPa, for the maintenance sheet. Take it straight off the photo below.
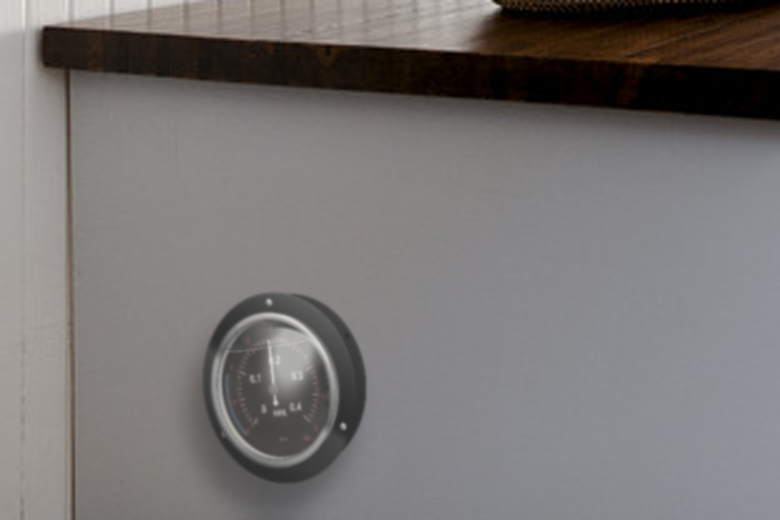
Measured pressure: 0.2 MPa
